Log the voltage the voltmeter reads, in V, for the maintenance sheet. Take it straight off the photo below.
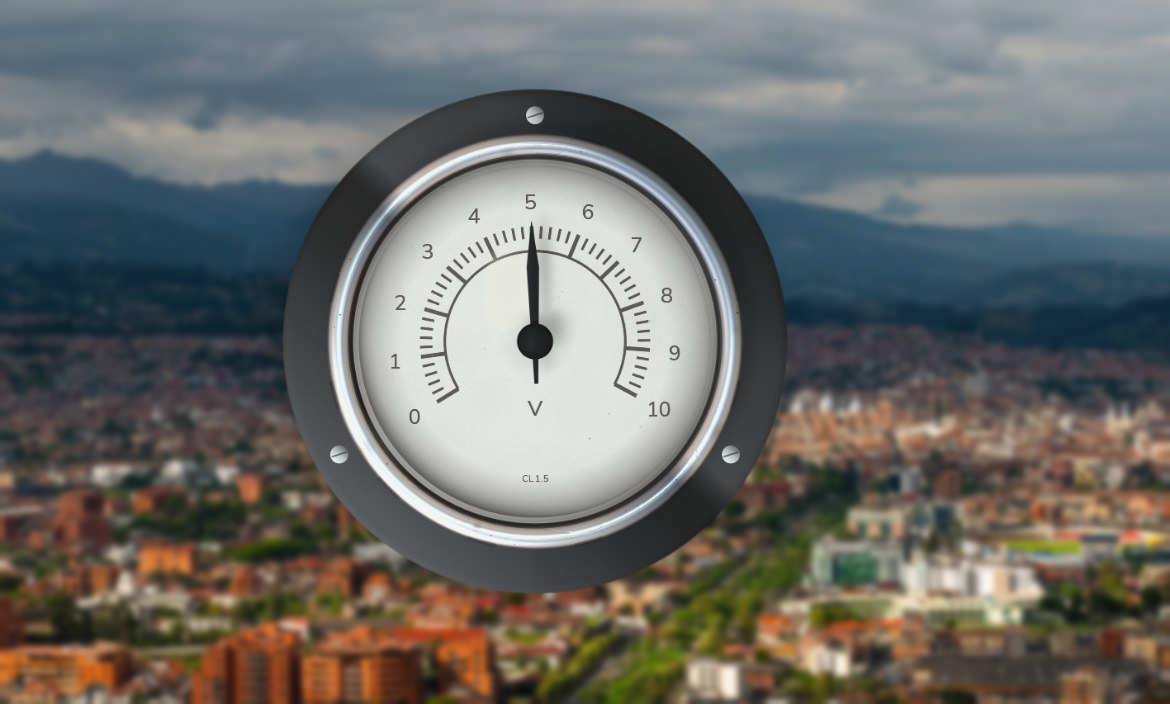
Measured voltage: 5 V
